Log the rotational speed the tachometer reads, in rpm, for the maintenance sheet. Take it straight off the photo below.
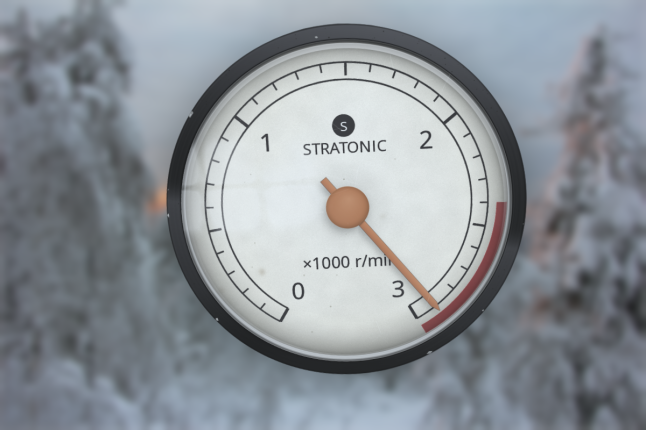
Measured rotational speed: 2900 rpm
